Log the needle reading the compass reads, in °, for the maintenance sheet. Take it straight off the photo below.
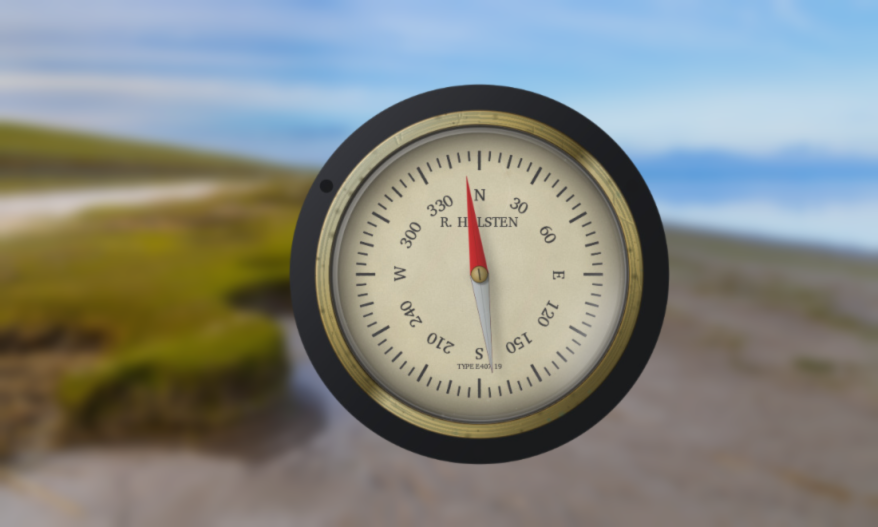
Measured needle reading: 352.5 °
